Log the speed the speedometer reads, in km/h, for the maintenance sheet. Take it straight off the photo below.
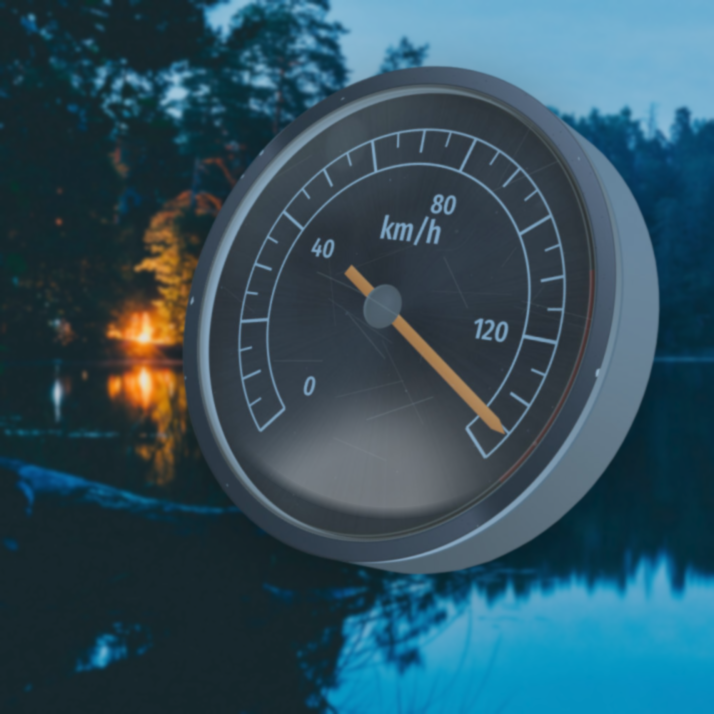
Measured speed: 135 km/h
